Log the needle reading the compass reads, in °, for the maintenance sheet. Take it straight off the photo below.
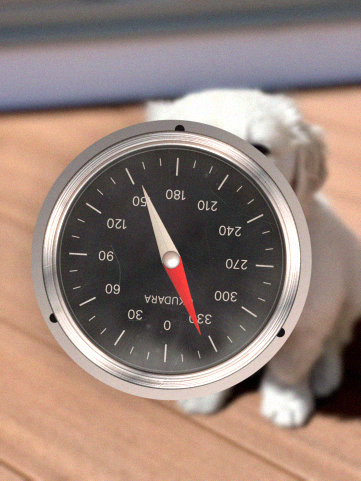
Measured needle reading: 335 °
